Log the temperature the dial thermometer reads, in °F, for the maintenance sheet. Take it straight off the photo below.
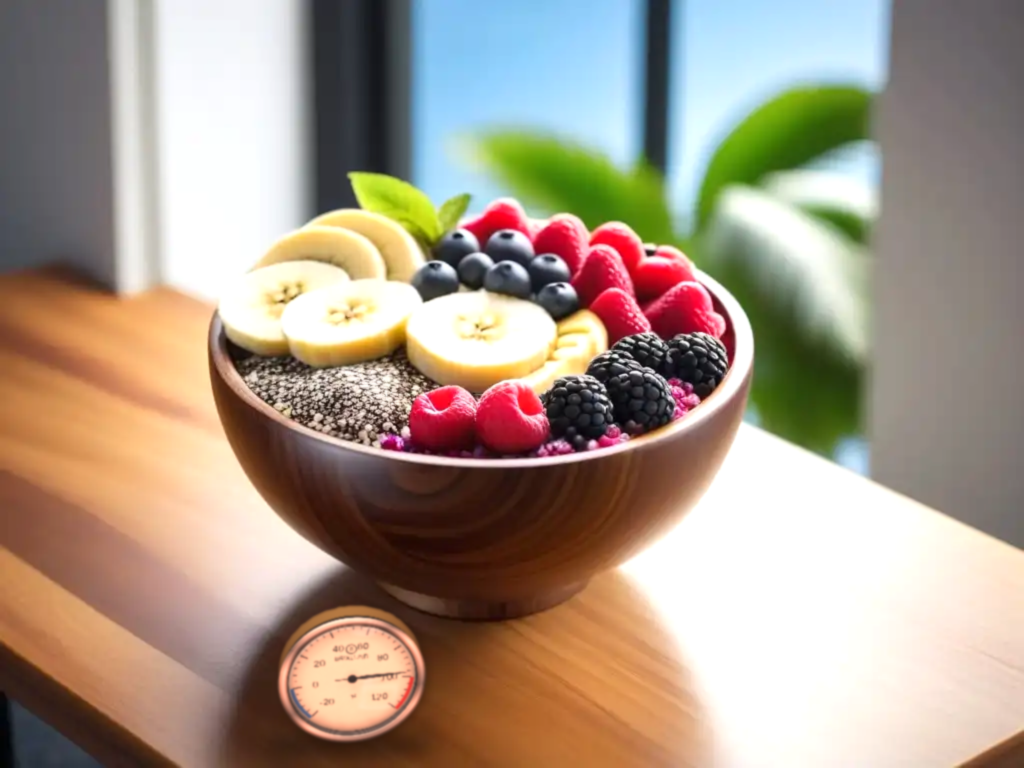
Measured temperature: 96 °F
